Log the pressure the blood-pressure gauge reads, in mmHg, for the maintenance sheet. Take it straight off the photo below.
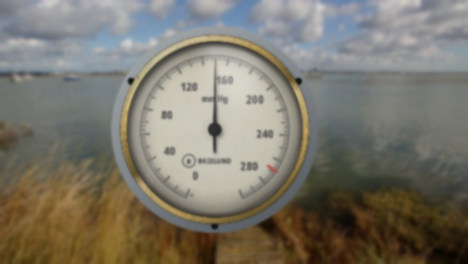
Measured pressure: 150 mmHg
